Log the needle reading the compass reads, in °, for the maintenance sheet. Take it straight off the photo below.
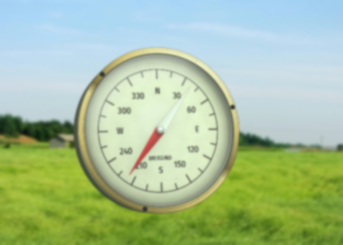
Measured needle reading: 217.5 °
